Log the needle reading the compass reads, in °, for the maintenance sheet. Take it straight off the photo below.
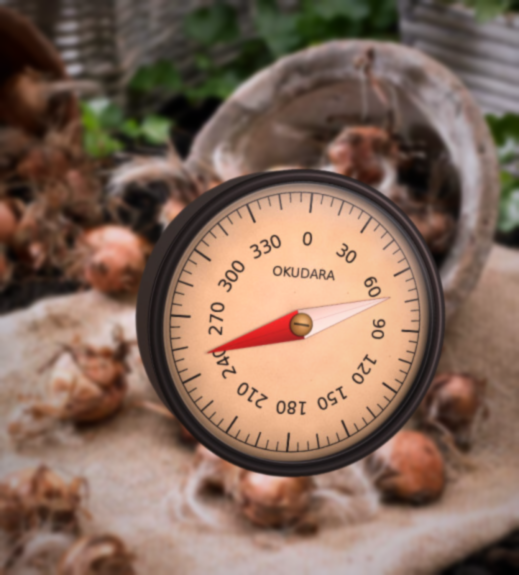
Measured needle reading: 250 °
